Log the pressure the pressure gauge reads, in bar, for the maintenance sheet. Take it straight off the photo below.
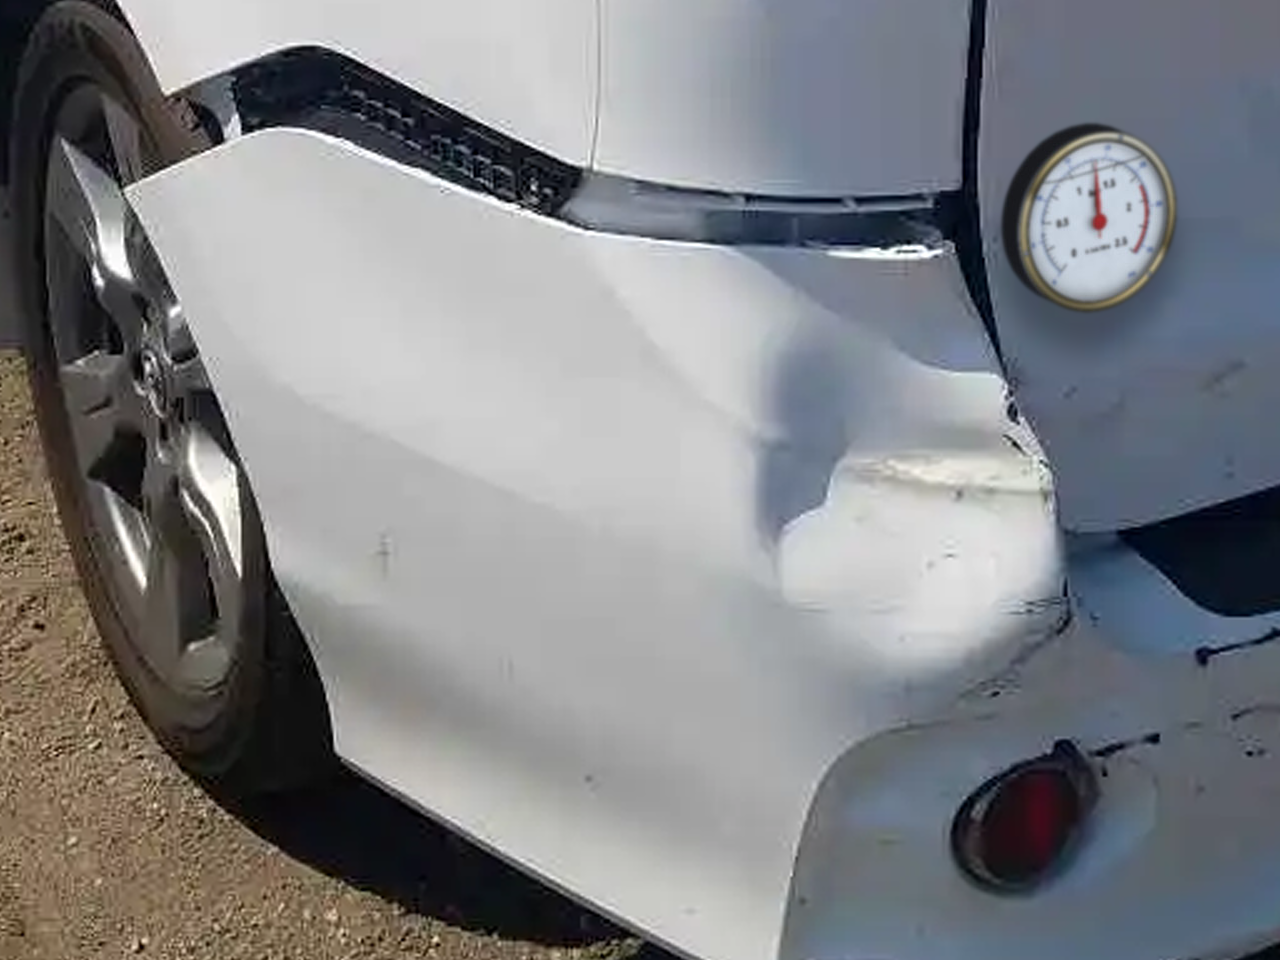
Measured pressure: 1.25 bar
